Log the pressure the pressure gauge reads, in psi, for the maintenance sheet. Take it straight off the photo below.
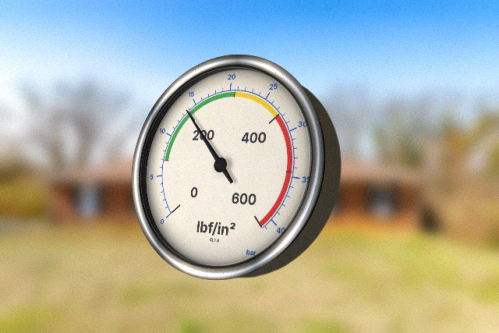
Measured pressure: 200 psi
